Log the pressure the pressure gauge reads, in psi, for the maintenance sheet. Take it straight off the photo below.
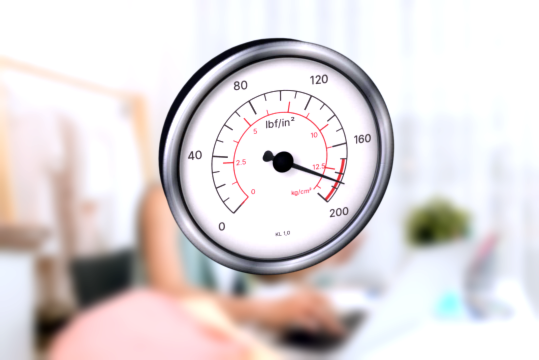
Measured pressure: 185 psi
